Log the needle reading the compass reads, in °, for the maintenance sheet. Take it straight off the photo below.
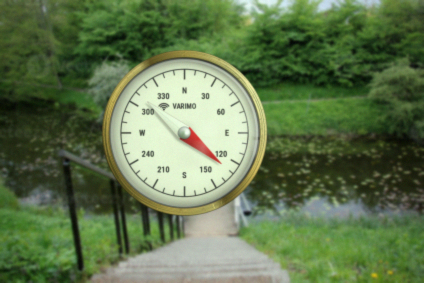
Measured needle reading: 130 °
